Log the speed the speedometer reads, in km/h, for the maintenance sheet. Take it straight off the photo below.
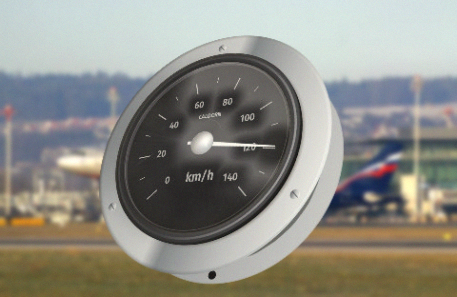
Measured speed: 120 km/h
